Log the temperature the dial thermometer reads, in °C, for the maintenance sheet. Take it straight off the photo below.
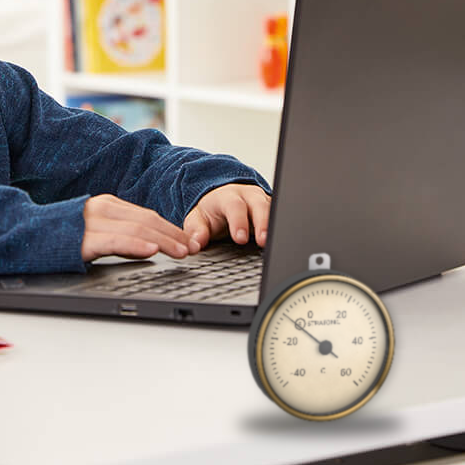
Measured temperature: -10 °C
